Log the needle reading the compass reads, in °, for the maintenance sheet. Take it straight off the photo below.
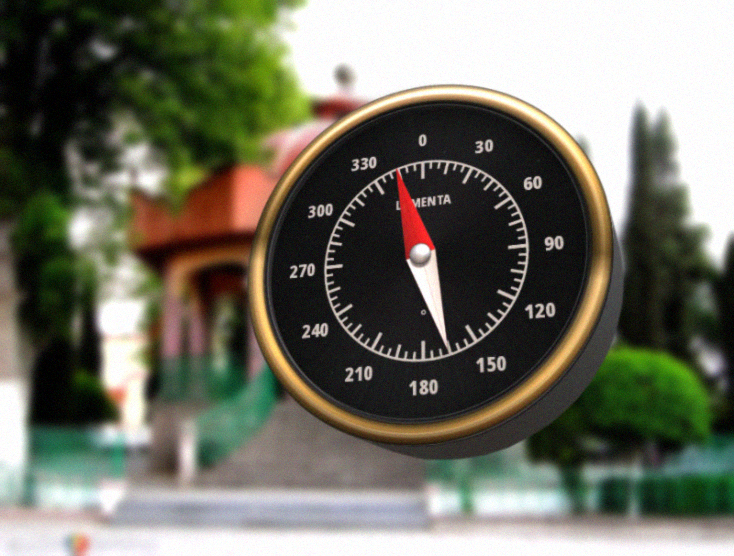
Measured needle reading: 345 °
